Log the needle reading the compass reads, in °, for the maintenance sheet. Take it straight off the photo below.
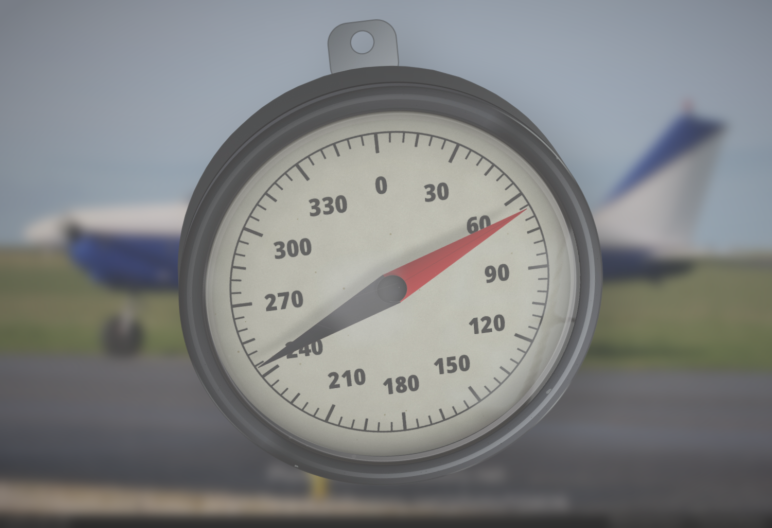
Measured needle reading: 65 °
